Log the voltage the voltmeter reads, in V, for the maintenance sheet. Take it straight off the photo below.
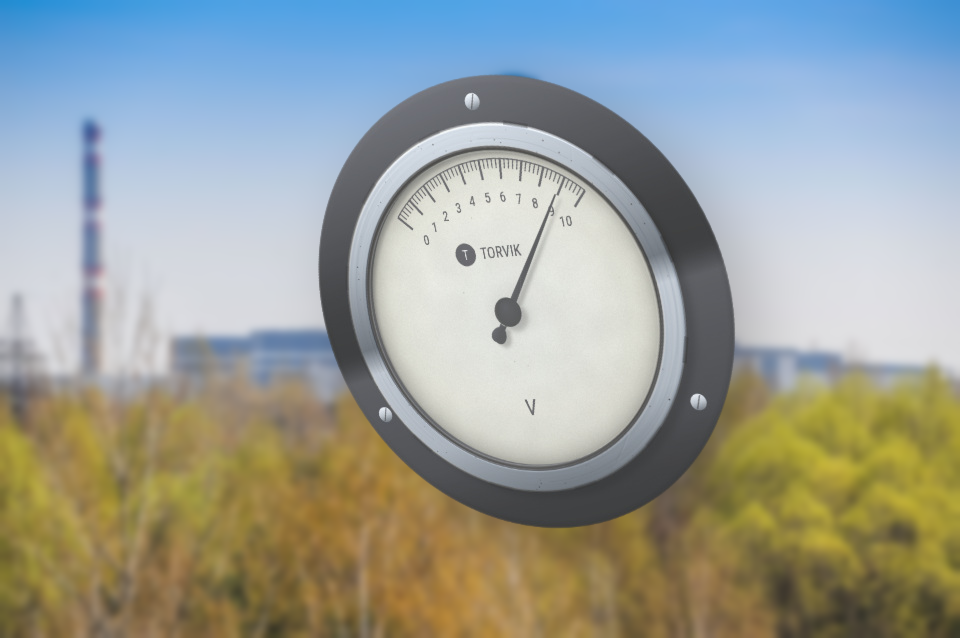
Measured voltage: 9 V
